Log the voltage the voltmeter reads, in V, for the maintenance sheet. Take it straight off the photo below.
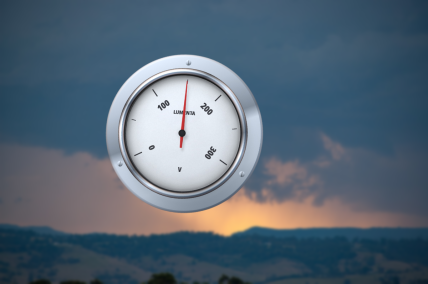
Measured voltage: 150 V
